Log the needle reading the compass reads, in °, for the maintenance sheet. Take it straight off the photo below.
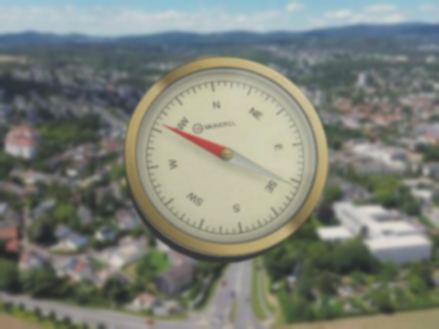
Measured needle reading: 305 °
